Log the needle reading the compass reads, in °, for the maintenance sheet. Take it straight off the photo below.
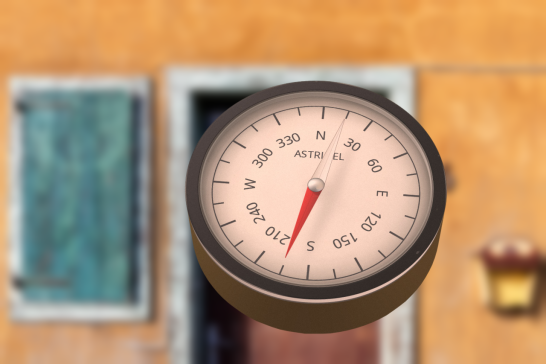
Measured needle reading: 195 °
